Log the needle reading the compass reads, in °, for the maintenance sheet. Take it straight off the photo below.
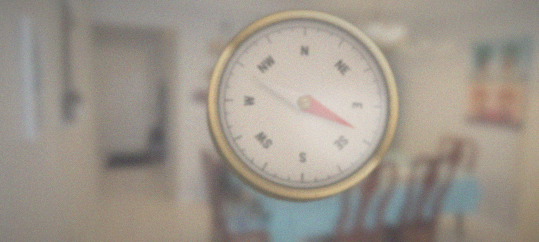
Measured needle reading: 115 °
